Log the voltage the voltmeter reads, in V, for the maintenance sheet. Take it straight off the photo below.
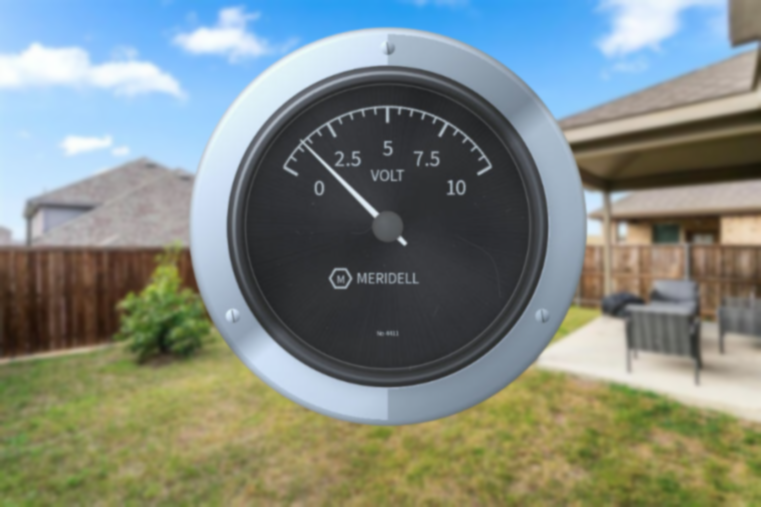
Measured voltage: 1.25 V
